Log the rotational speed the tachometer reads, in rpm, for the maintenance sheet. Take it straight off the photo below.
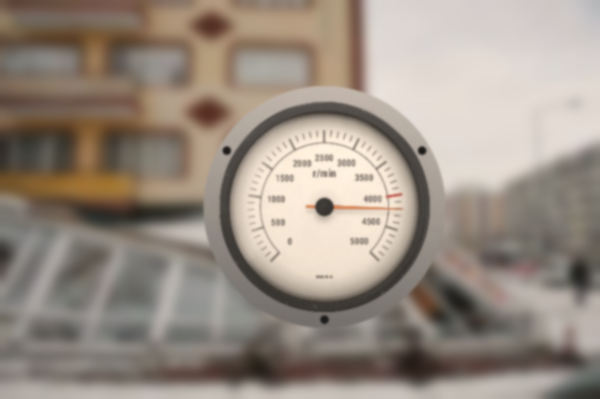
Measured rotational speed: 4200 rpm
